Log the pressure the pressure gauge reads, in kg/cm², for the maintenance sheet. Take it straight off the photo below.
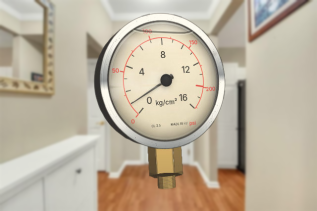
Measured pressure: 1 kg/cm²
